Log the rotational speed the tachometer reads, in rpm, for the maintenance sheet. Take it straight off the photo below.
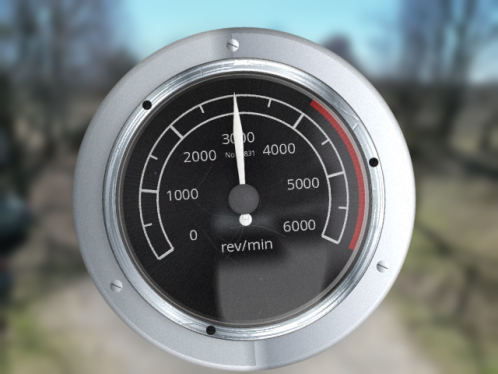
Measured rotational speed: 3000 rpm
